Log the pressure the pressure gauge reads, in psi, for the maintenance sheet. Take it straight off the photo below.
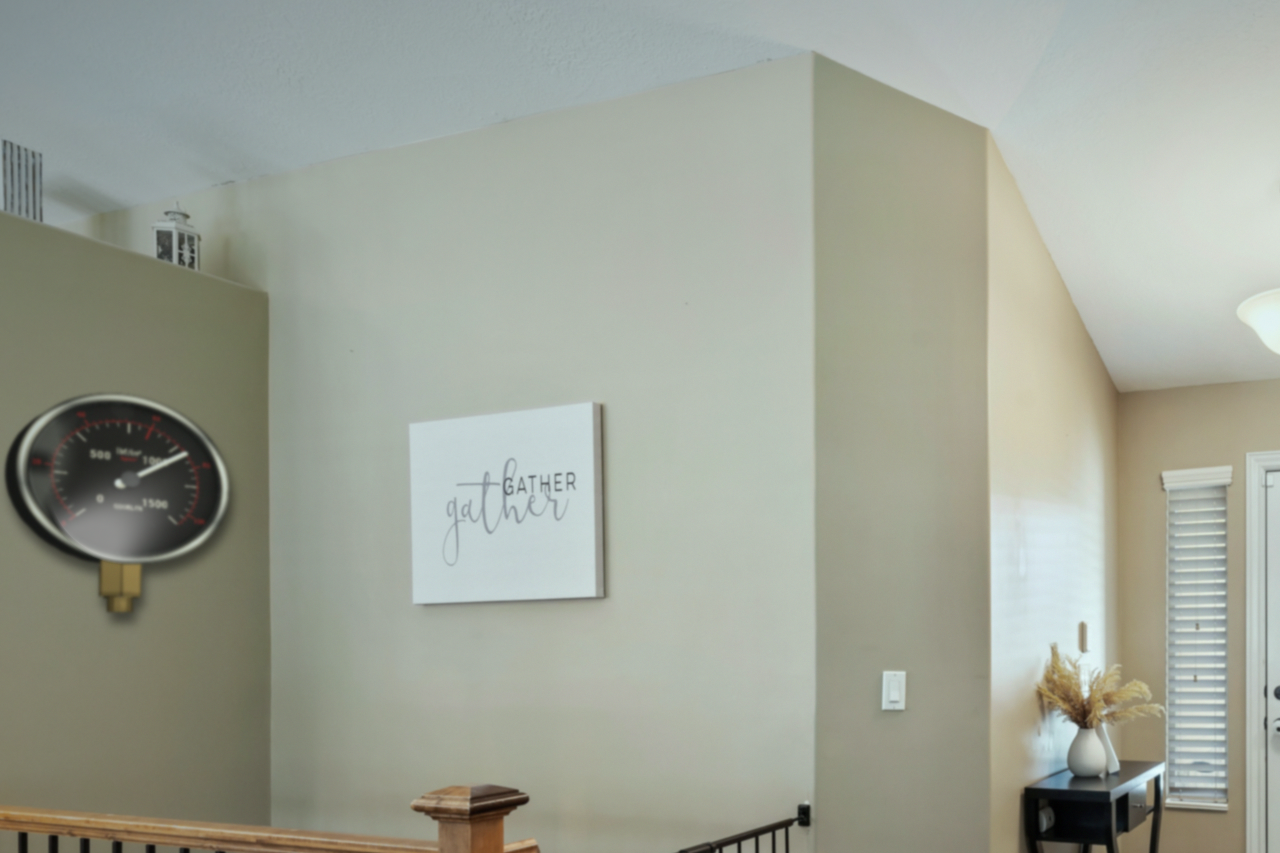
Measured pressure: 1050 psi
